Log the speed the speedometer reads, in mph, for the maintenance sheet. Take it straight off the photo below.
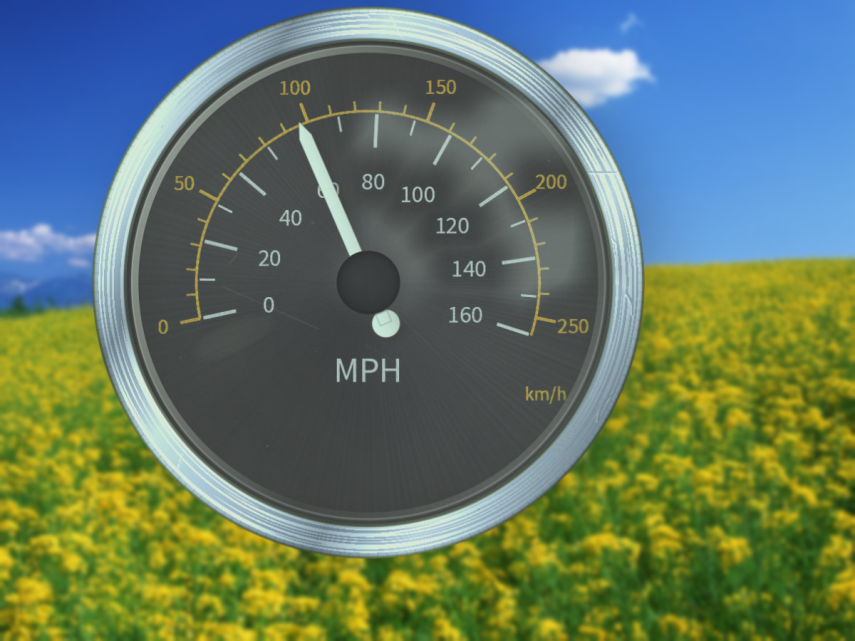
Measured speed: 60 mph
